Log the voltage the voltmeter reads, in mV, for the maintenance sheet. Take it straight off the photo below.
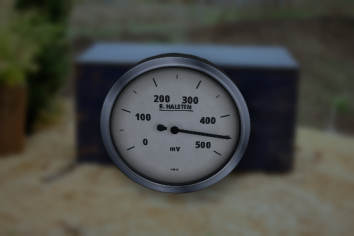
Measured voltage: 450 mV
